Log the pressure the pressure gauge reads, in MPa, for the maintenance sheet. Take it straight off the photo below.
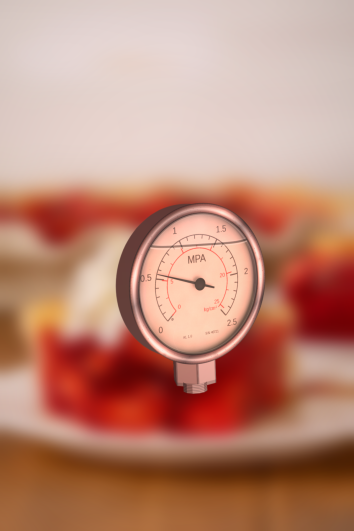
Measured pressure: 0.55 MPa
